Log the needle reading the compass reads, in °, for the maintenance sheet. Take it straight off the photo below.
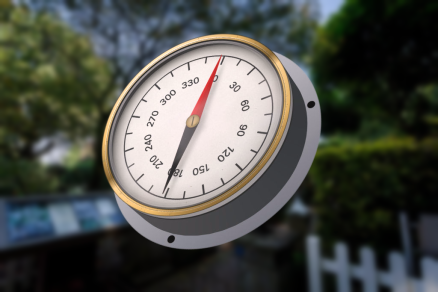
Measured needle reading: 0 °
